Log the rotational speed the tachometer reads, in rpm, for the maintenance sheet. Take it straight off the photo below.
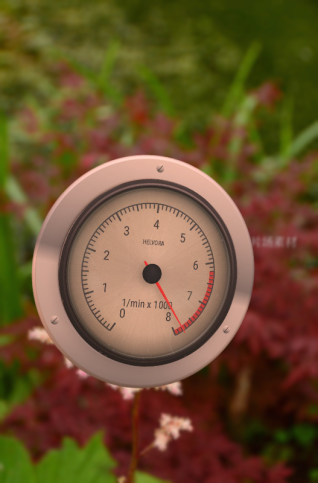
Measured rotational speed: 7800 rpm
